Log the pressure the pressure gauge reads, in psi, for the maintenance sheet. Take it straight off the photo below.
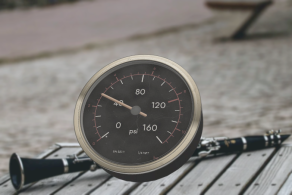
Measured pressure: 40 psi
